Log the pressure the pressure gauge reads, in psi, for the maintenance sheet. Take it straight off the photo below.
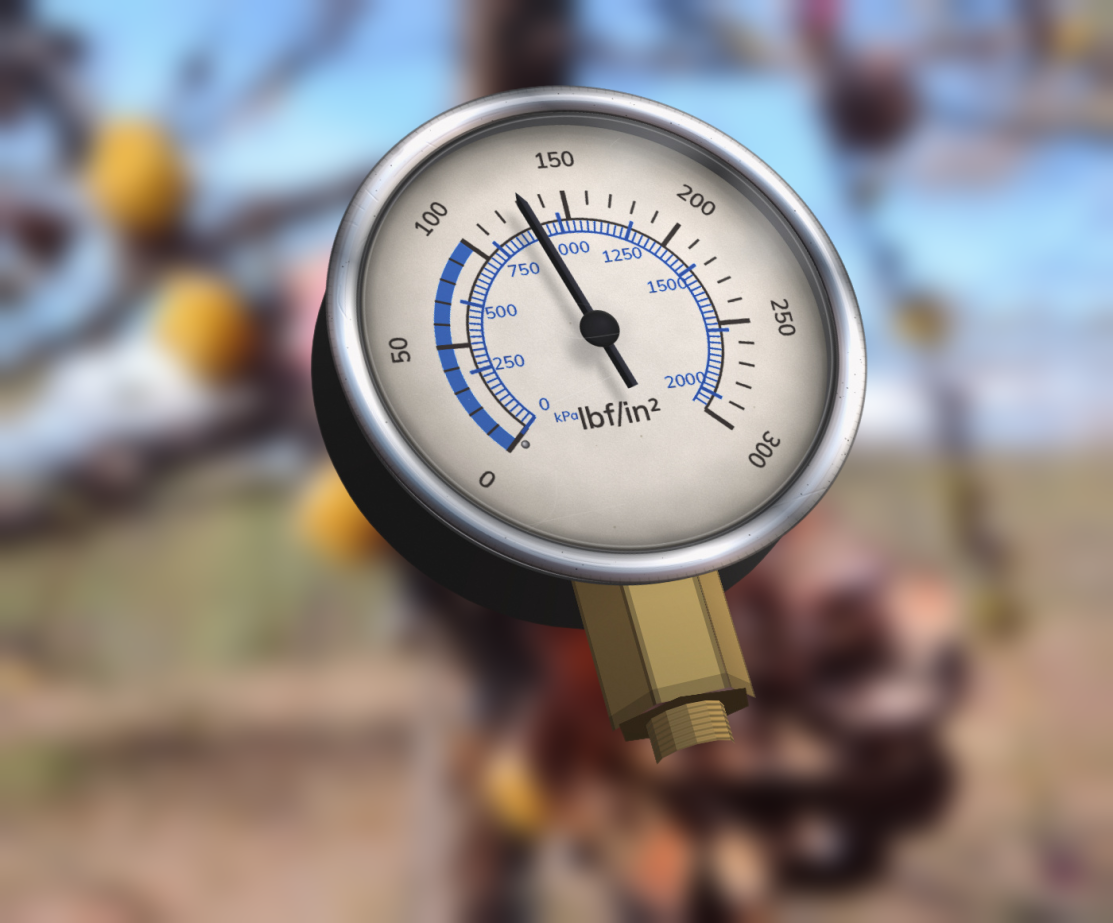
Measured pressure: 130 psi
